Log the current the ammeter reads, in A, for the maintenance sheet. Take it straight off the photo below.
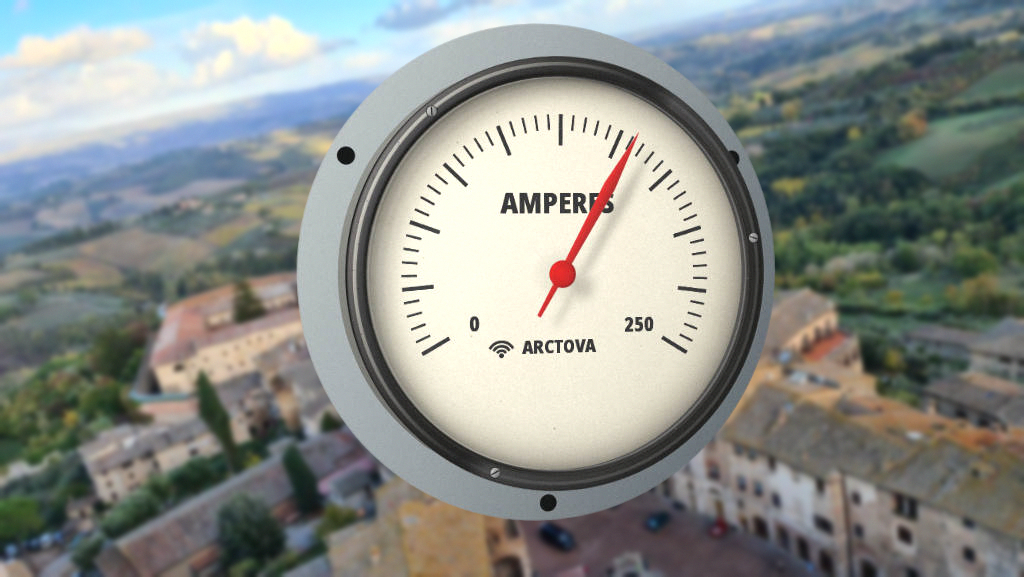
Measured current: 155 A
